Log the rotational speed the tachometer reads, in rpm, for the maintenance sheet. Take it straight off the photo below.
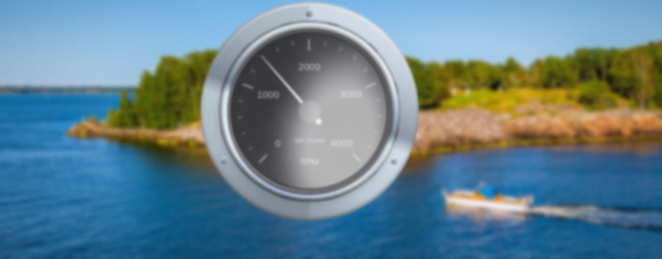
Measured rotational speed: 1400 rpm
